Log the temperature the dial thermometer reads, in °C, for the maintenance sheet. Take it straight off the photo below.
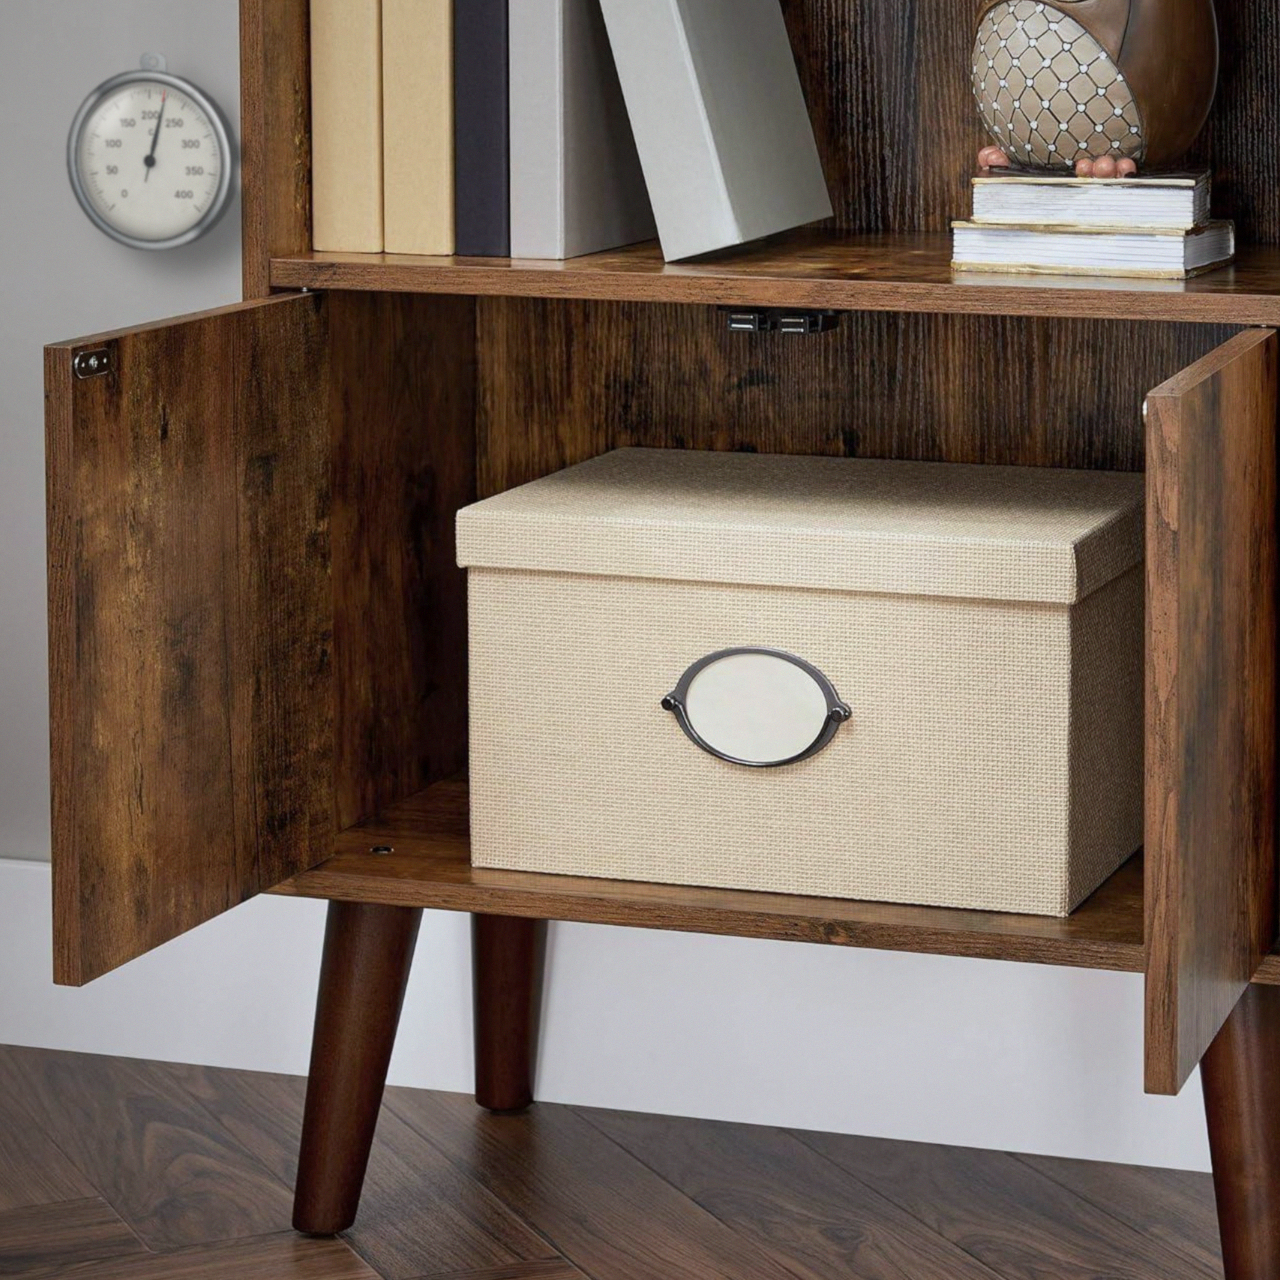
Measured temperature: 225 °C
